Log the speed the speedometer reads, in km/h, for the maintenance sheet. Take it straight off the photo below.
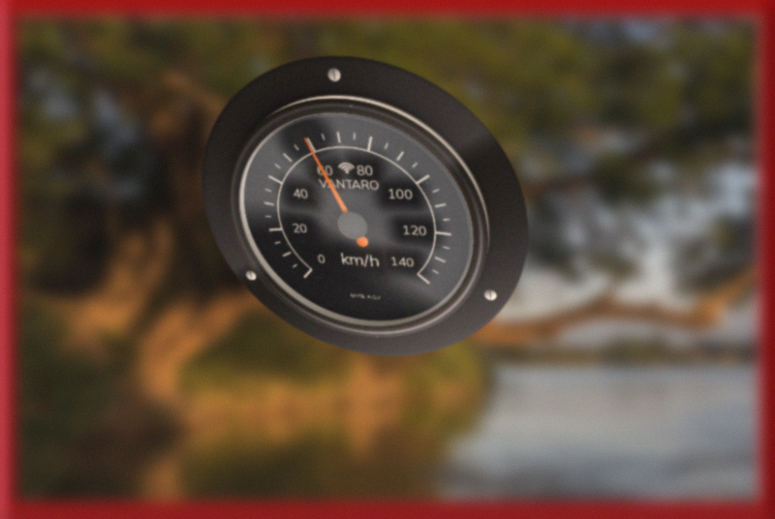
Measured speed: 60 km/h
